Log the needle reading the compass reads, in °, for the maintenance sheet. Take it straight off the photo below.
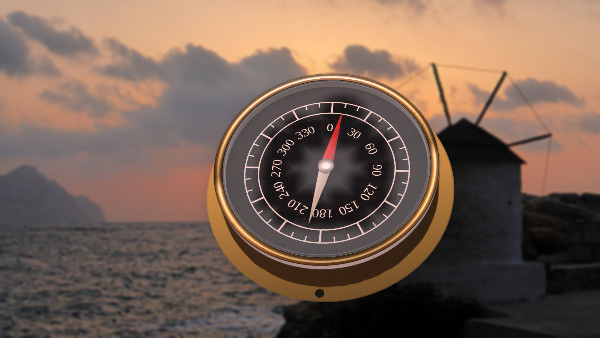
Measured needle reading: 10 °
